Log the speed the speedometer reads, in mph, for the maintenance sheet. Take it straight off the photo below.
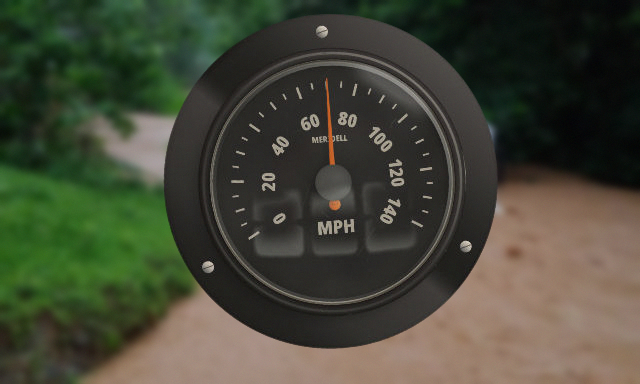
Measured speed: 70 mph
